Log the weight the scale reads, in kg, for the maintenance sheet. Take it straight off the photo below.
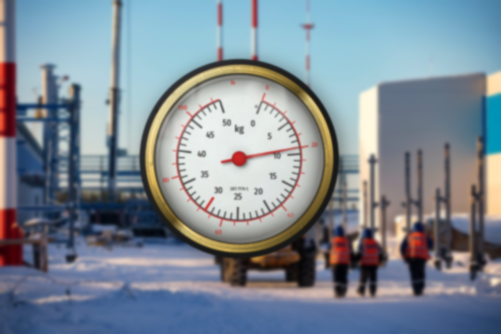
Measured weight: 9 kg
